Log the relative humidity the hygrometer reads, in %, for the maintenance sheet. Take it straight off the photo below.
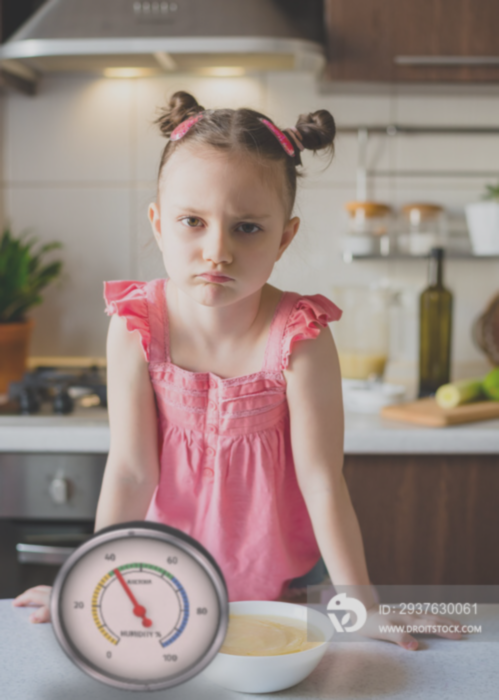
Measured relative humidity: 40 %
